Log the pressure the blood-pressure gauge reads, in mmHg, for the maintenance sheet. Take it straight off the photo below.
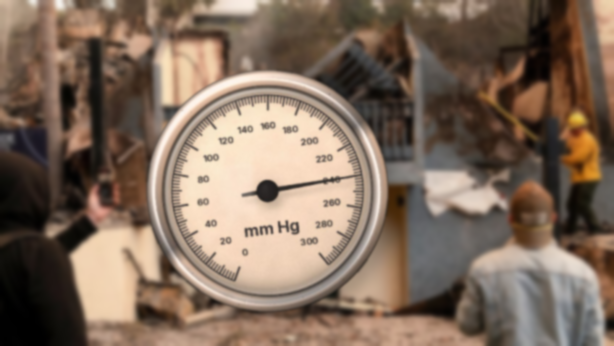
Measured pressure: 240 mmHg
